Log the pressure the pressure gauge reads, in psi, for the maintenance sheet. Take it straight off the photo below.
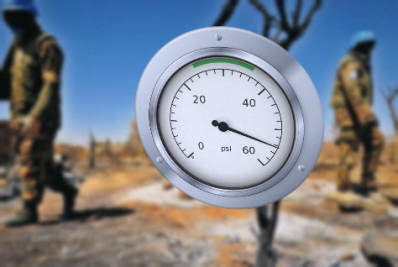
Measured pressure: 54 psi
